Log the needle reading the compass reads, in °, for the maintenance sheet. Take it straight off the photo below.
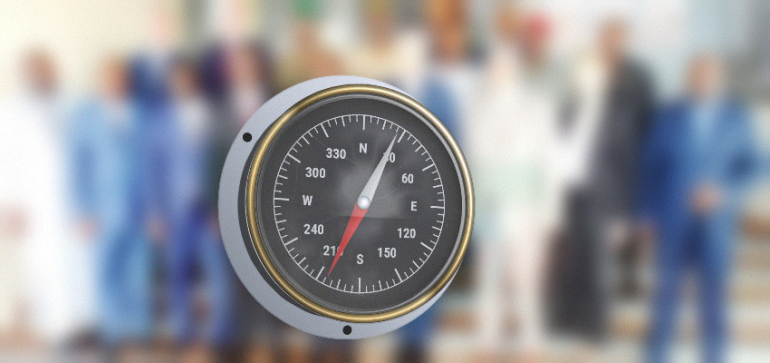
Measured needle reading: 205 °
